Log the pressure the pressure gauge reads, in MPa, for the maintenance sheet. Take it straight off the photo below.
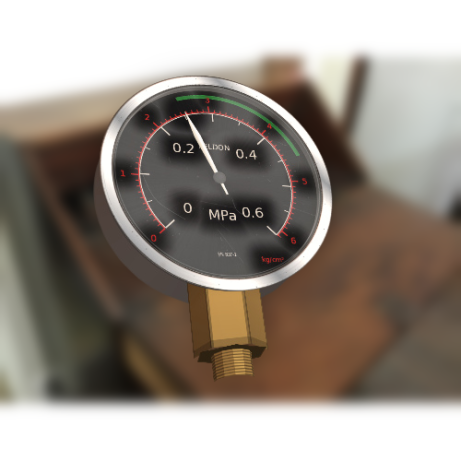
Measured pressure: 0.25 MPa
